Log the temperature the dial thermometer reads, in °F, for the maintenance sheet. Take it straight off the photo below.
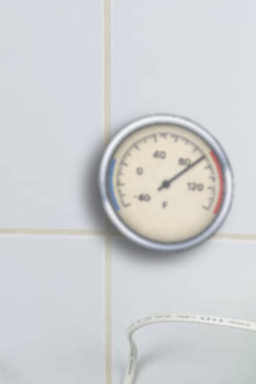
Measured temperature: 90 °F
